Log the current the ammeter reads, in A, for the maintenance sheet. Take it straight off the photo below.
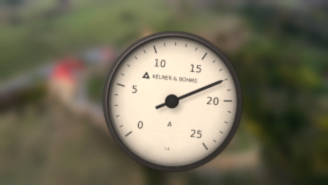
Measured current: 18 A
